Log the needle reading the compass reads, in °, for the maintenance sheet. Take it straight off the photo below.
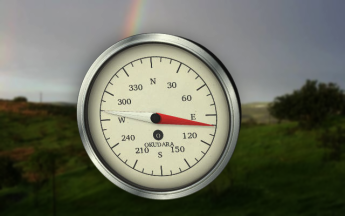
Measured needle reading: 100 °
